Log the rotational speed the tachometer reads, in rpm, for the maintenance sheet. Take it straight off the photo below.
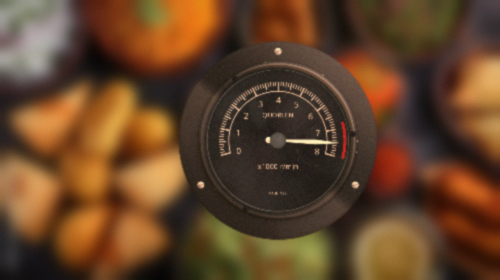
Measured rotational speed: 7500 rpm
